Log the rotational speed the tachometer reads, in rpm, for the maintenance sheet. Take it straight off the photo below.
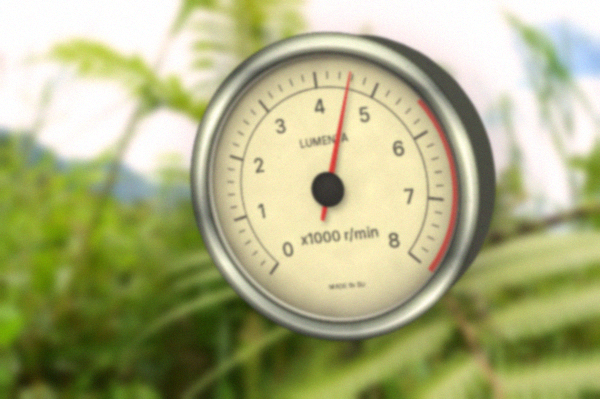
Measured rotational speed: 4600 rpm
